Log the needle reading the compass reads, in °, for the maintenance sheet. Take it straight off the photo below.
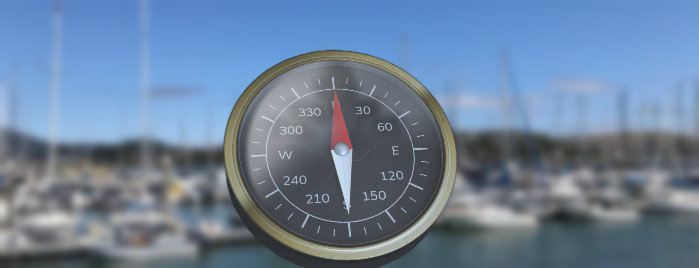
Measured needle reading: 0 °
